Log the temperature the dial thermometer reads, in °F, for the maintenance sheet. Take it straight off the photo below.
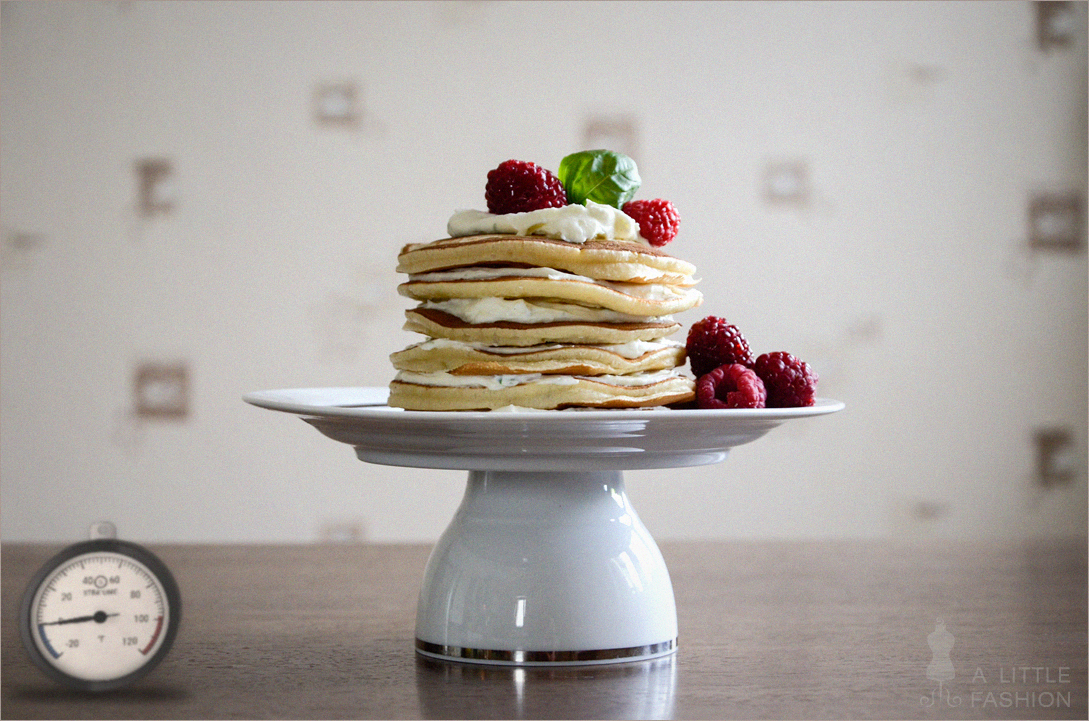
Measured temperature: 0 °F
